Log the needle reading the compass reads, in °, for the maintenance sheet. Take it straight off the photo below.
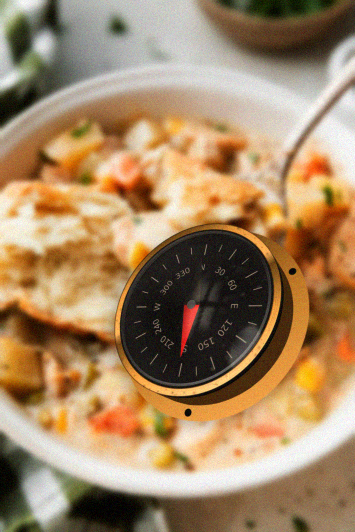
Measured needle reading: 180 °
